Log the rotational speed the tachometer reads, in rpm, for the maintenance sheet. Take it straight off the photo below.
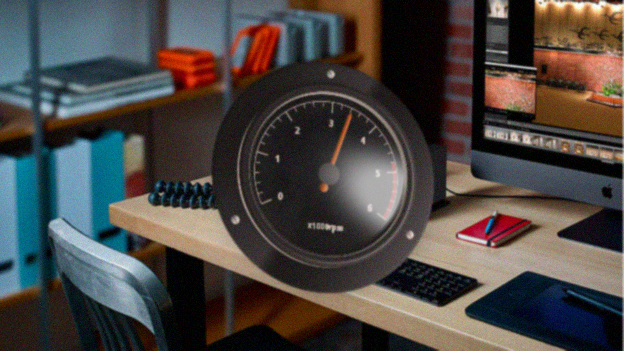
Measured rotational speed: 3400 rpm
